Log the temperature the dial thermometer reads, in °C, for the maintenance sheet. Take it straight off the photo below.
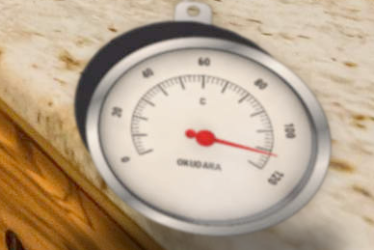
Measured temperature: 110 °C
